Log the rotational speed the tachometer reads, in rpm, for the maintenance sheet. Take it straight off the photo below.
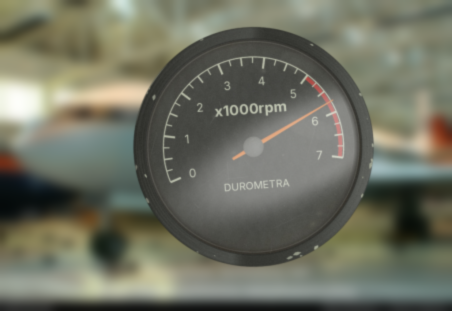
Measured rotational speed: 5750 rpm
